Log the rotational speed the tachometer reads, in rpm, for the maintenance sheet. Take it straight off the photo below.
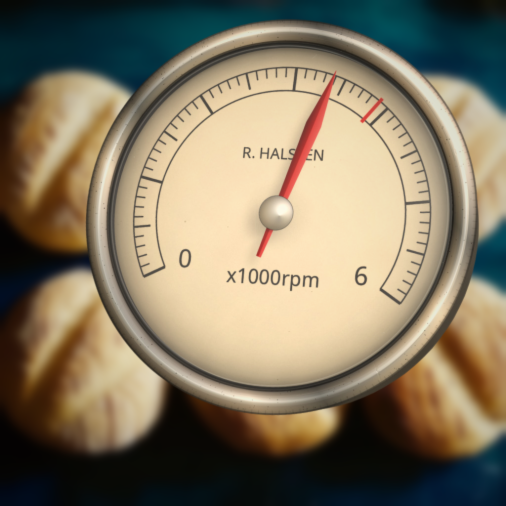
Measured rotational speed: 3400 rpm
